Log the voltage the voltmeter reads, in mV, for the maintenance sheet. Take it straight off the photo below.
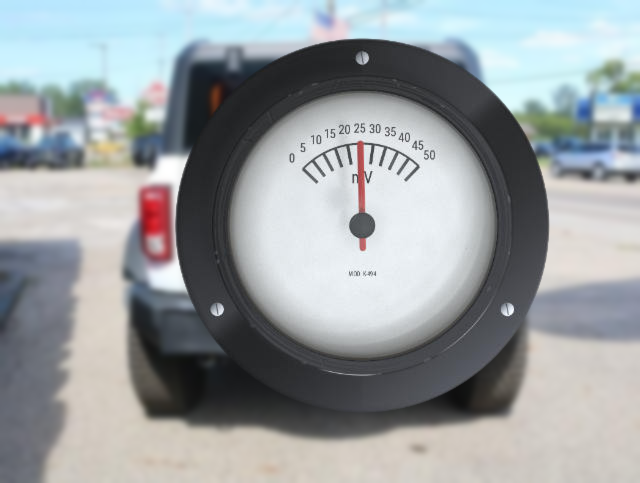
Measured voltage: 25 mV
